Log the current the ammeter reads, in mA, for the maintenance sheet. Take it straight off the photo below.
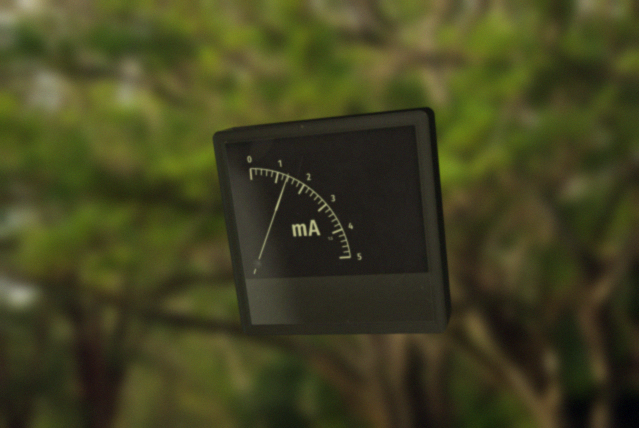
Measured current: 1.4 mA
